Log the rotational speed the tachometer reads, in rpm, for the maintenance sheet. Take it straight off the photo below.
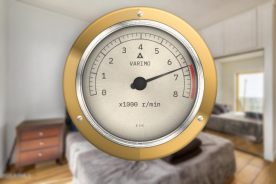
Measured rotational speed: 6600 rpm
